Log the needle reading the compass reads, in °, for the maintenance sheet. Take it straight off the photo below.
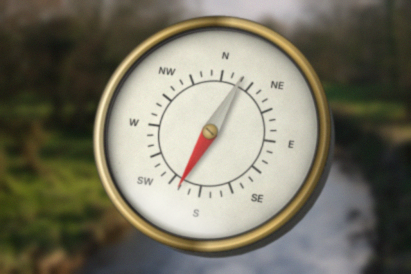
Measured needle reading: 200 °
